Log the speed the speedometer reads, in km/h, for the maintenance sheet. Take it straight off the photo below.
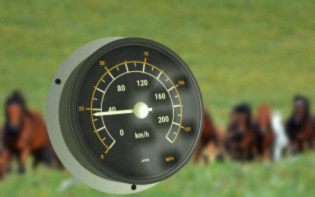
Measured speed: 35 km/h
